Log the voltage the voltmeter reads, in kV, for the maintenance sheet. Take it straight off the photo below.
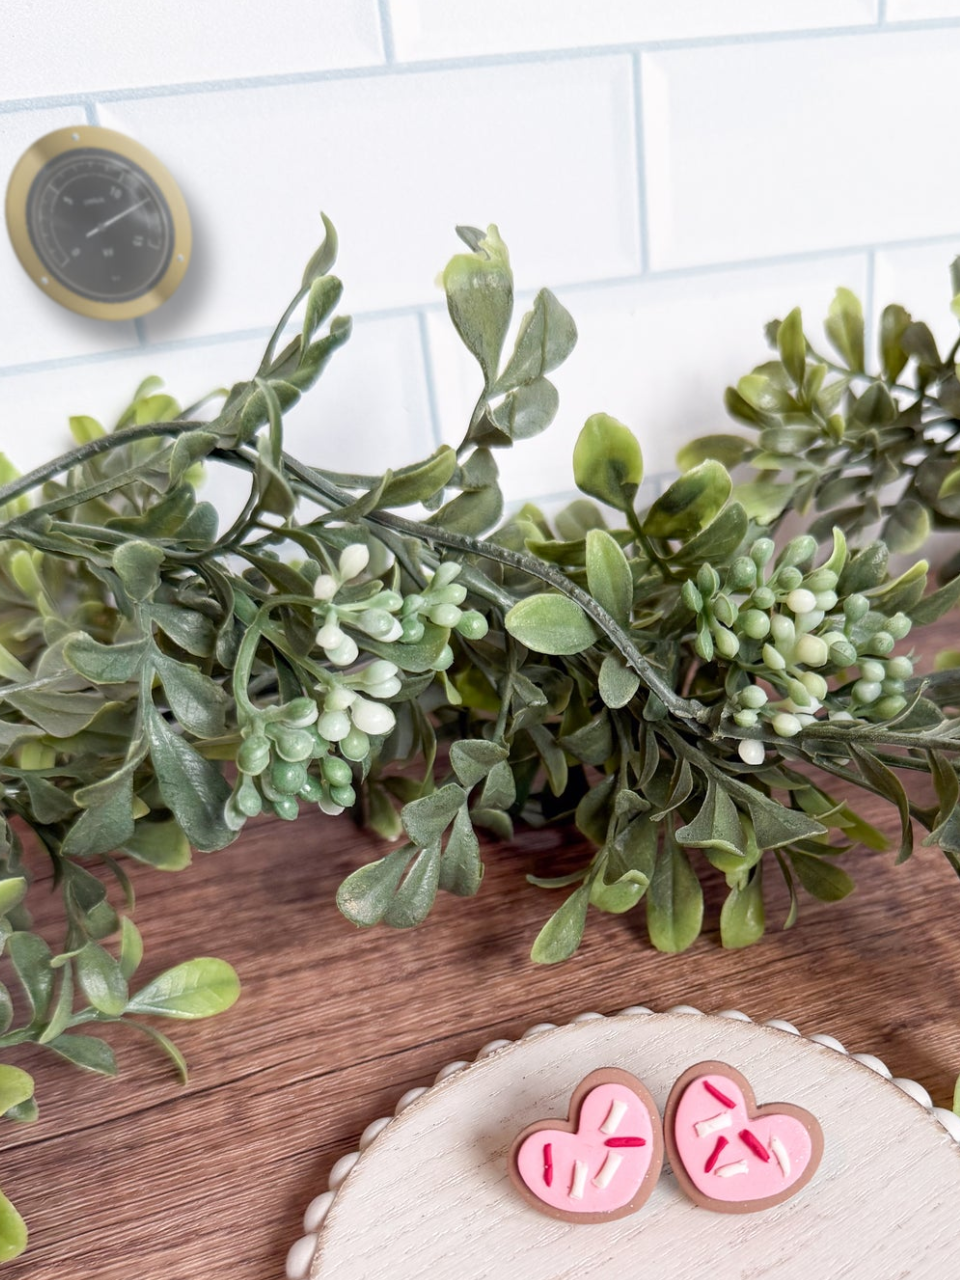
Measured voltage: 12 kV
